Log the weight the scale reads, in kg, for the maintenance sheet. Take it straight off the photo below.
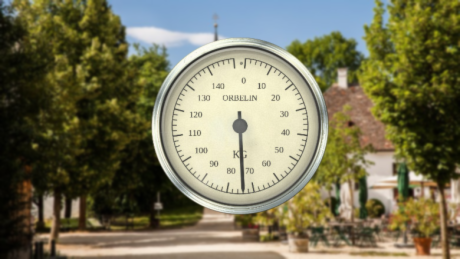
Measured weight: 74 kg
